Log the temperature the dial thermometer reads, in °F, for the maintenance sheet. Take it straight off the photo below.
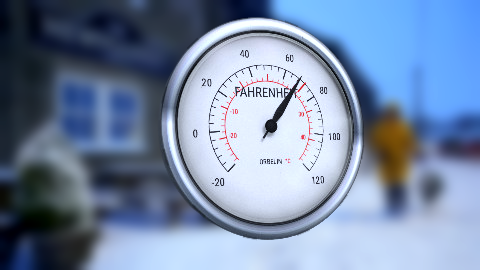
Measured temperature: 68 °F
